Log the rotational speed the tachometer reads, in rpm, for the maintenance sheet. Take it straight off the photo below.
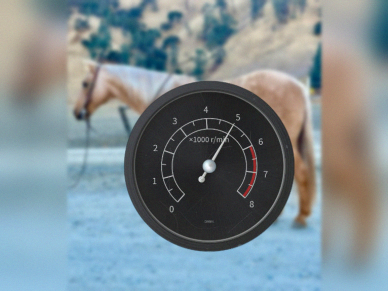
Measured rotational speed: 5000 rpm
